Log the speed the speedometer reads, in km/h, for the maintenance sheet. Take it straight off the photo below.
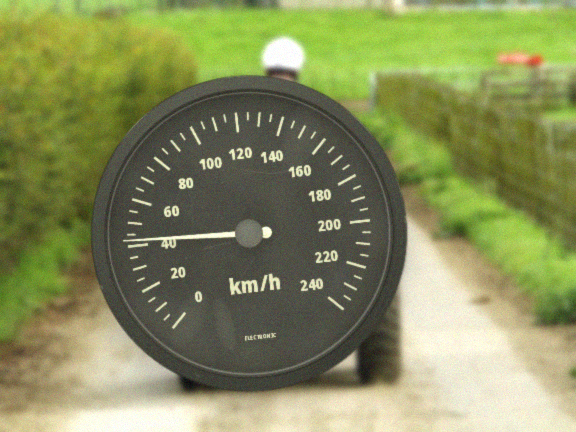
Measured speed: 42.5 km/h
